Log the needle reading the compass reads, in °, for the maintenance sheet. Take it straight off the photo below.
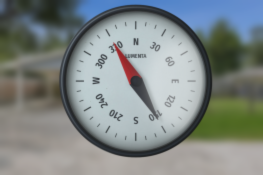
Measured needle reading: 330 °
